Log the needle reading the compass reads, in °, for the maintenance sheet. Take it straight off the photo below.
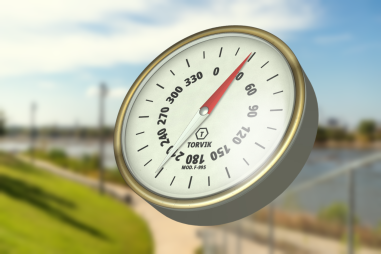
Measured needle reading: 30 °
